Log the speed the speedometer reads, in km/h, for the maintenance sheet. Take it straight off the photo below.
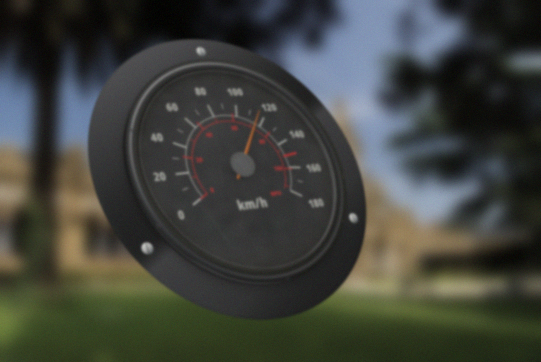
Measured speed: 115 km/h
